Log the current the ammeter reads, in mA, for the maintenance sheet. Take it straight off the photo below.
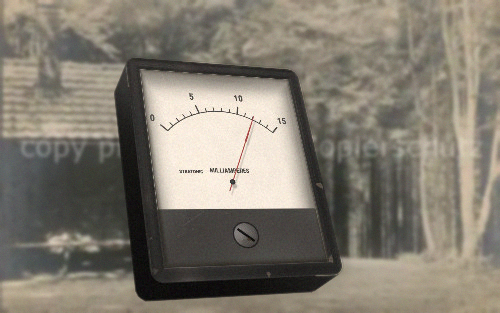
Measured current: 12 mA
